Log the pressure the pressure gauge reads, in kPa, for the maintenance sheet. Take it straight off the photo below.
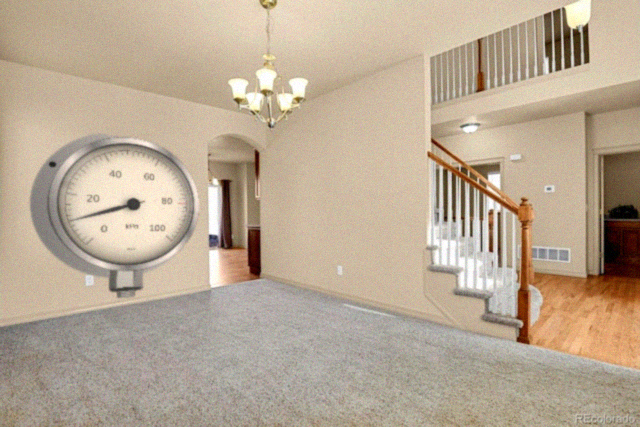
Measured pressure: 10 kPa
